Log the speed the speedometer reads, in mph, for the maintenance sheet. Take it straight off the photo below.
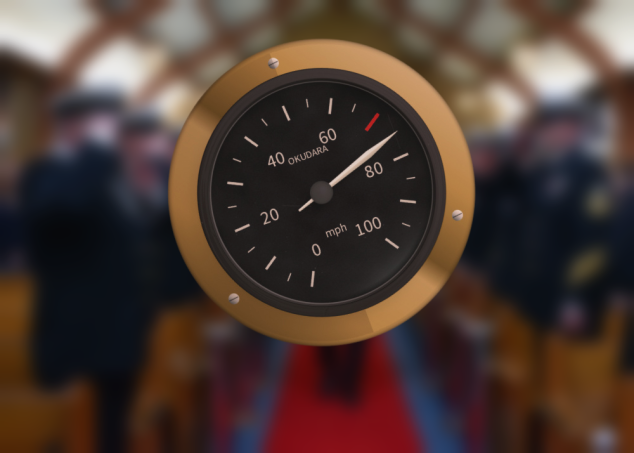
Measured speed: 75 mph
